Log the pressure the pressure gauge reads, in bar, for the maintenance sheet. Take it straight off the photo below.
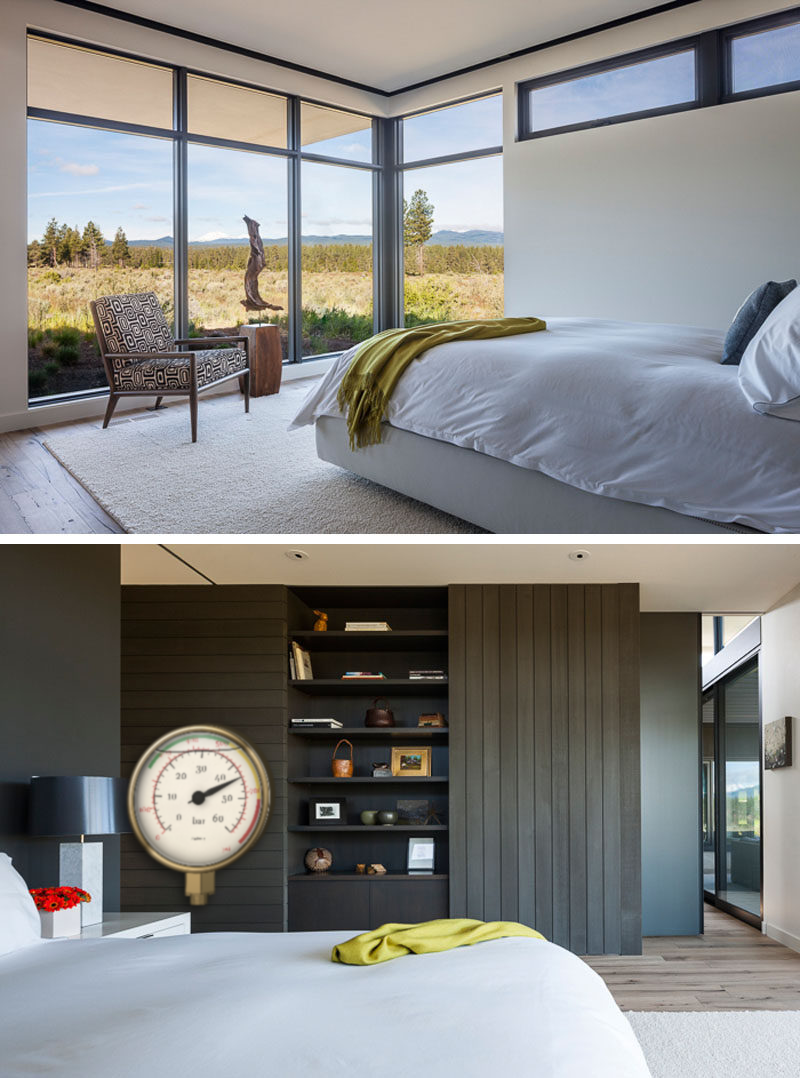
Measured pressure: 44 bar
